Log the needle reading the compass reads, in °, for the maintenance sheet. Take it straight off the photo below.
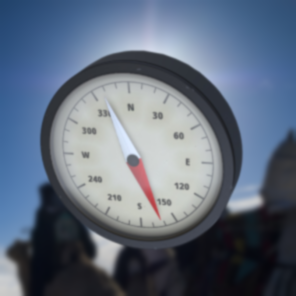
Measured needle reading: 160 °
